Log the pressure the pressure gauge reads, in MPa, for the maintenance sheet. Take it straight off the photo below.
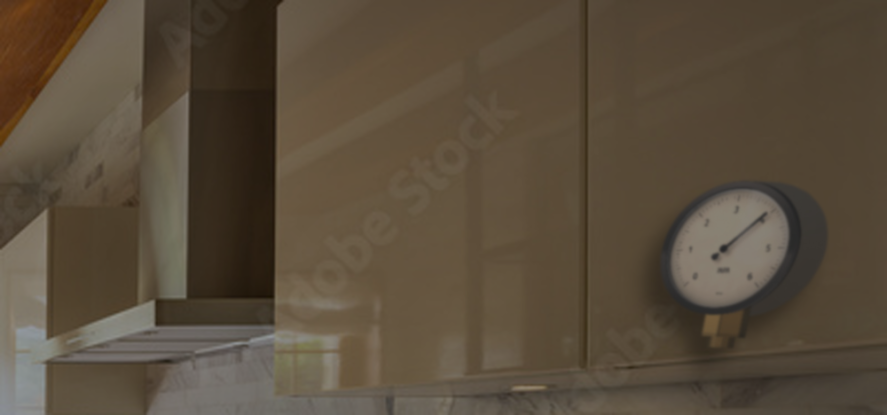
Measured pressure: 4 MPa
